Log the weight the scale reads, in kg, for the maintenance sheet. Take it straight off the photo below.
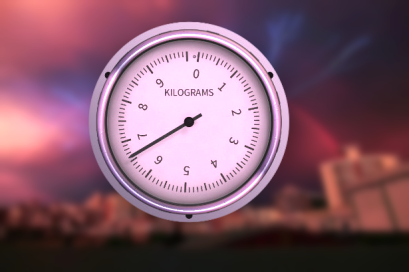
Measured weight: 6.6 kg
